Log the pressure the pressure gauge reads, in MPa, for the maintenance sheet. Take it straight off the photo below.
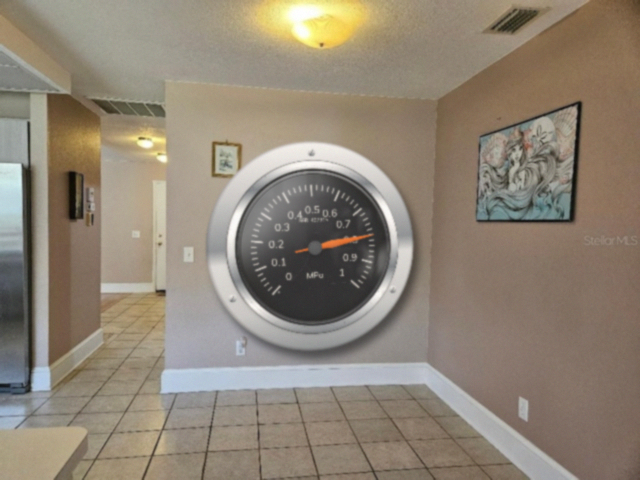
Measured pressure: 0.8 MPa
